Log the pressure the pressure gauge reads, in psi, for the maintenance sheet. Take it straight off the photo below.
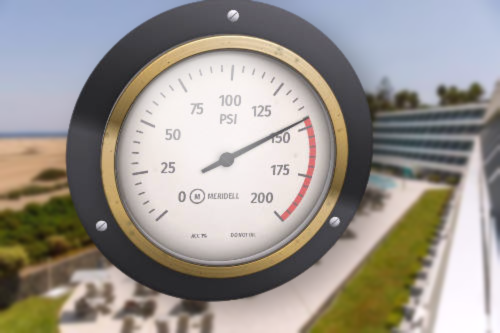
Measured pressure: 145 psi
